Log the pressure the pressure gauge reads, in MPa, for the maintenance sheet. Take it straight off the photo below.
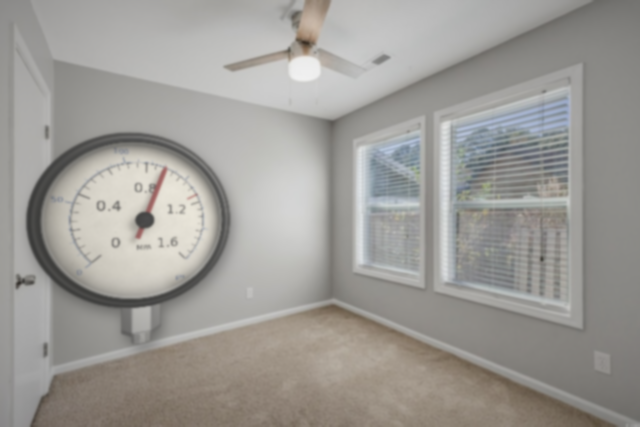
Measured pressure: 0.9 MPa
